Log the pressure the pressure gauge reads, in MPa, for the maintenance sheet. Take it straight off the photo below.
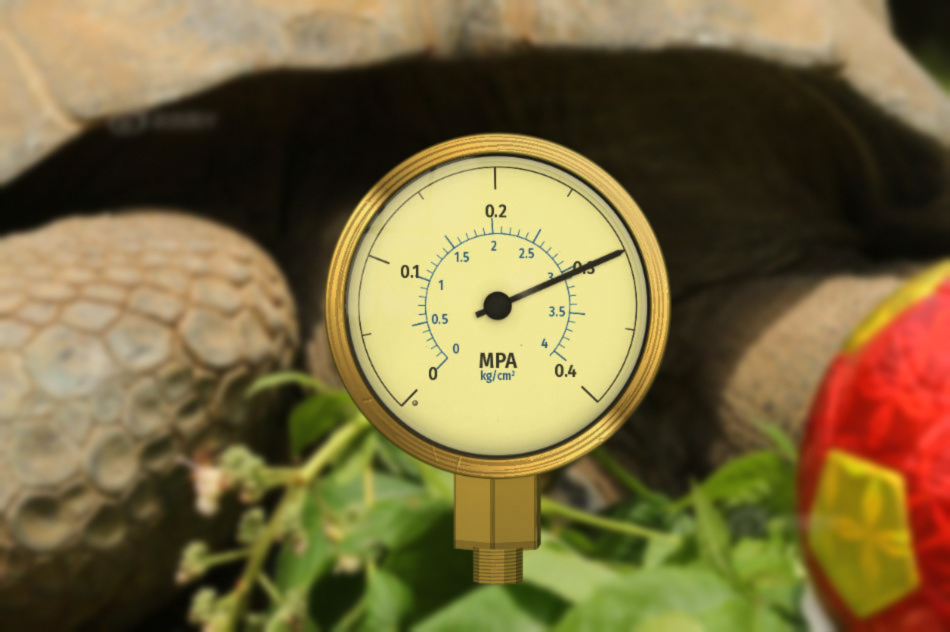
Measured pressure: 0.3 MPa
